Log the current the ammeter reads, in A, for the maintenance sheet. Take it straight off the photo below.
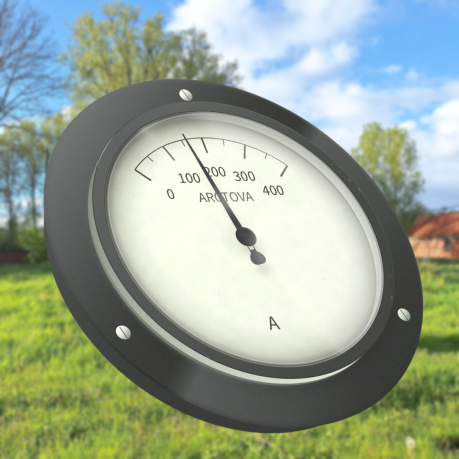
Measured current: 150 A
